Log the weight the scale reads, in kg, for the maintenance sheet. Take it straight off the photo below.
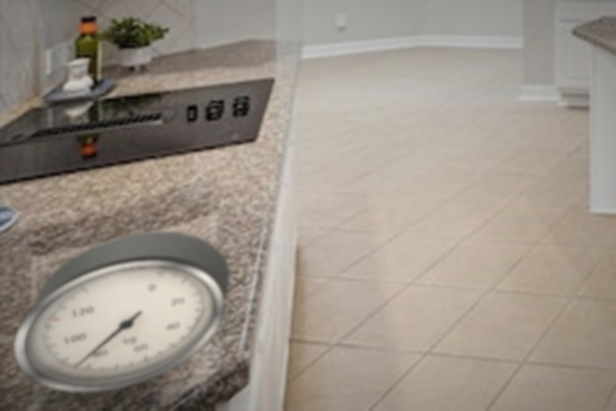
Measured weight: 85 kg
